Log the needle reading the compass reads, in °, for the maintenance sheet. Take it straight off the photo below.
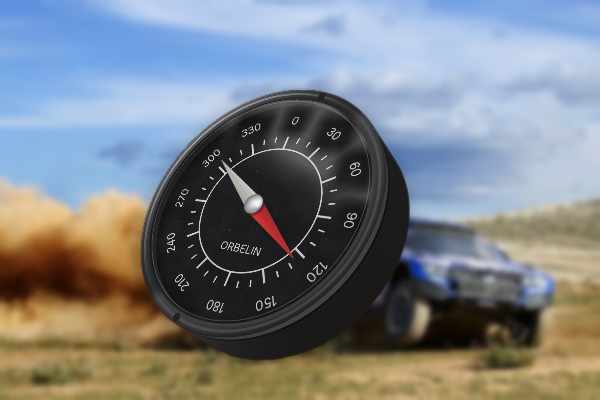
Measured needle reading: 125 °
